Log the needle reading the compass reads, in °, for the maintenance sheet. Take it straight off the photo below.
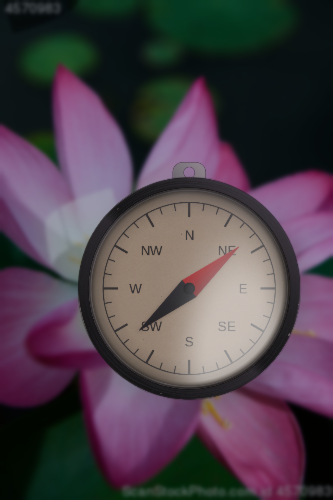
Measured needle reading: 50 °
